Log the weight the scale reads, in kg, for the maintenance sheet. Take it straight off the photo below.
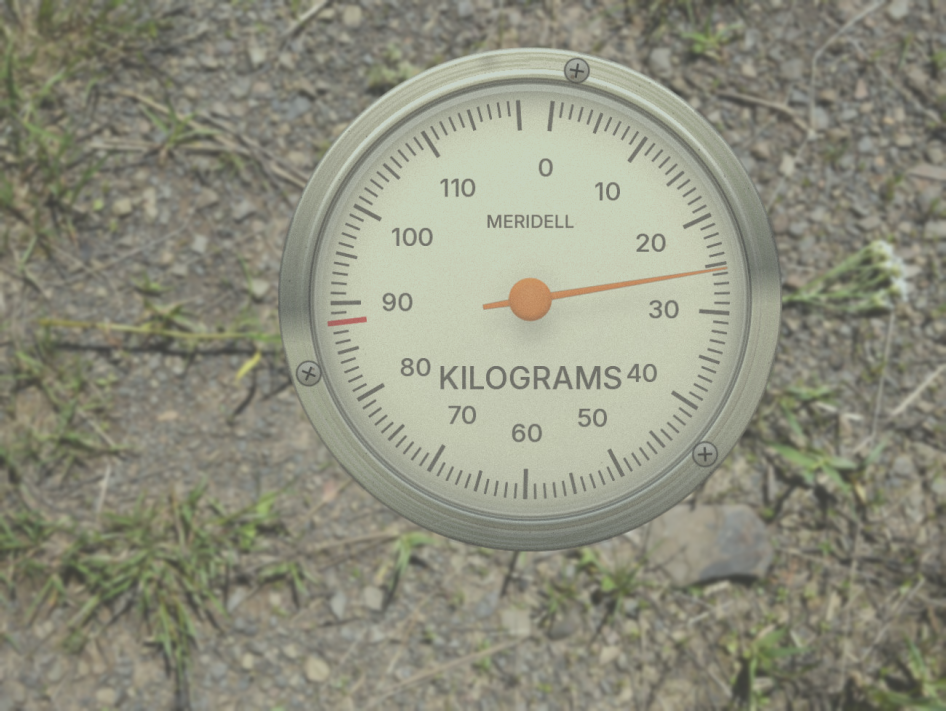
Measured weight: 25.5 kg
